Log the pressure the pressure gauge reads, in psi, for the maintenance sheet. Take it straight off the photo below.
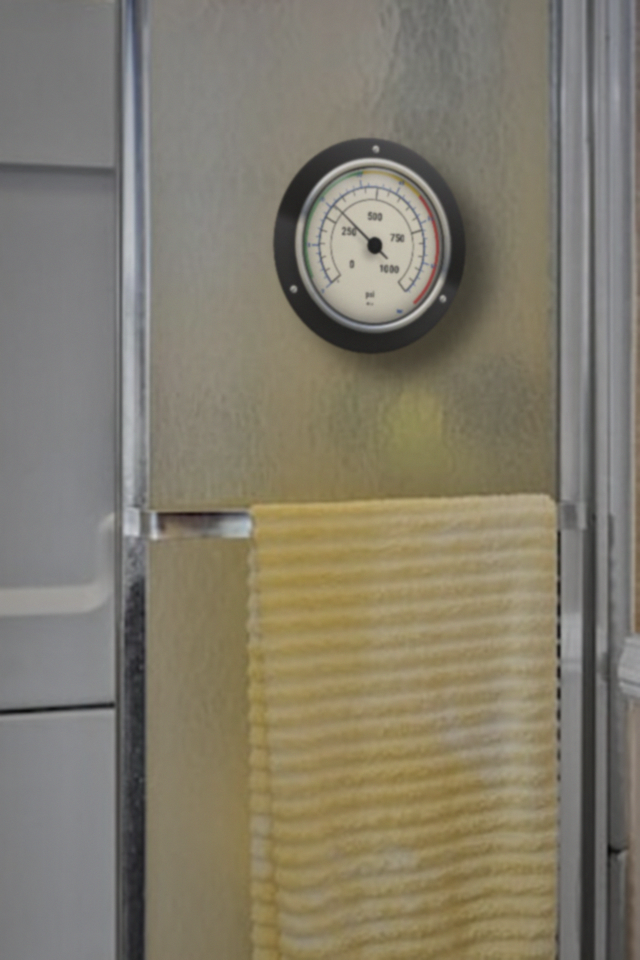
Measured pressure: 300 psi
